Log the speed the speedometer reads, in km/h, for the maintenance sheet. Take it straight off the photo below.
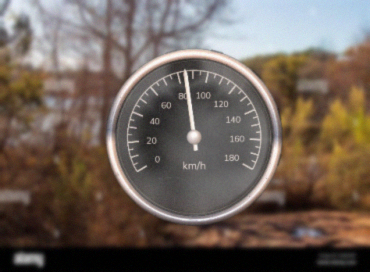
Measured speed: 85 km/h
